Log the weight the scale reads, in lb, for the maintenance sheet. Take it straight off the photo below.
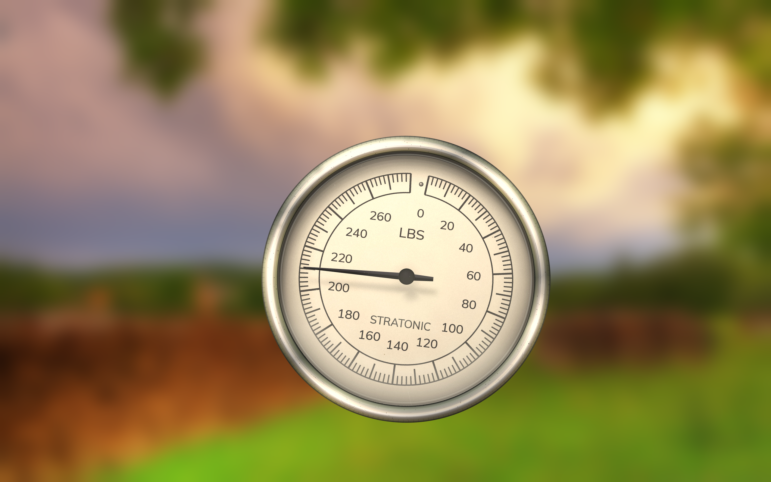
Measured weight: 210 lb
